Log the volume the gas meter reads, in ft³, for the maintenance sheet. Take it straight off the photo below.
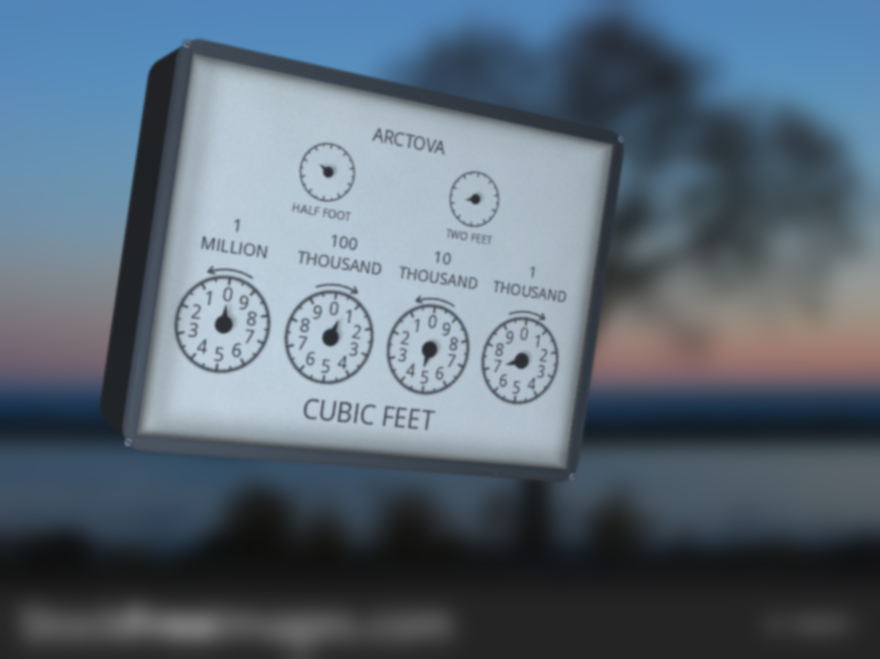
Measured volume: 4700 ft³
